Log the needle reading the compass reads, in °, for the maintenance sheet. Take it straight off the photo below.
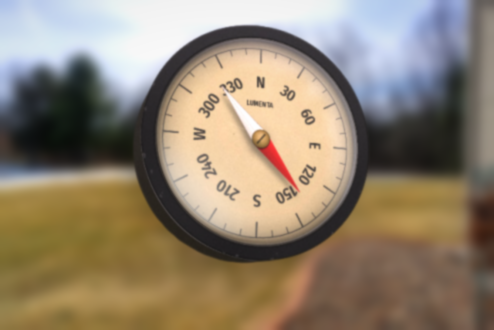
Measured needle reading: 140 °
